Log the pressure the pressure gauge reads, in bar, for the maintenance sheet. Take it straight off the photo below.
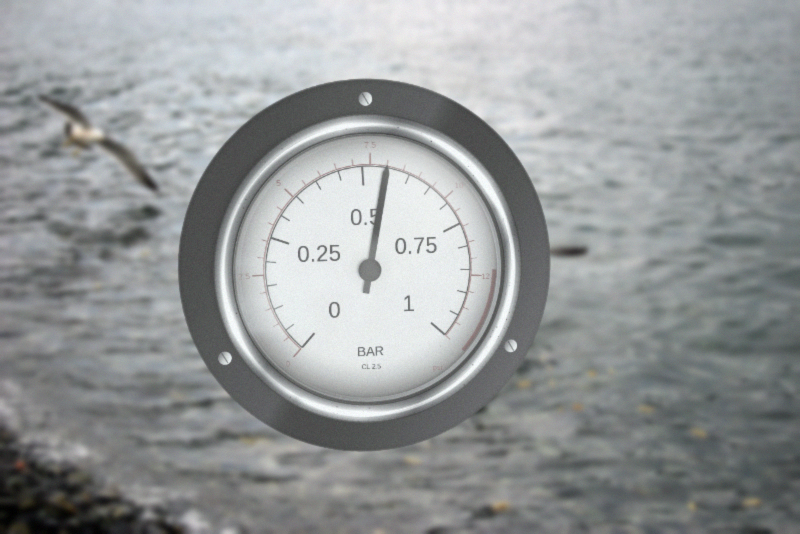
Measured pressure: 0.55 bar
